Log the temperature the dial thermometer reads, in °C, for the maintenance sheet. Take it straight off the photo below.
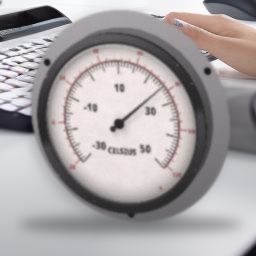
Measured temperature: 25 °C
